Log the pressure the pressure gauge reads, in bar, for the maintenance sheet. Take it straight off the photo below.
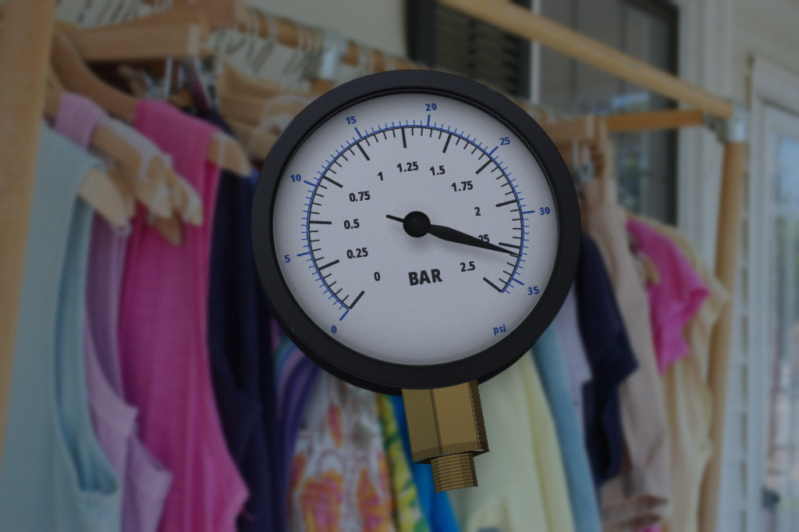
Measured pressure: 2.3 bar
